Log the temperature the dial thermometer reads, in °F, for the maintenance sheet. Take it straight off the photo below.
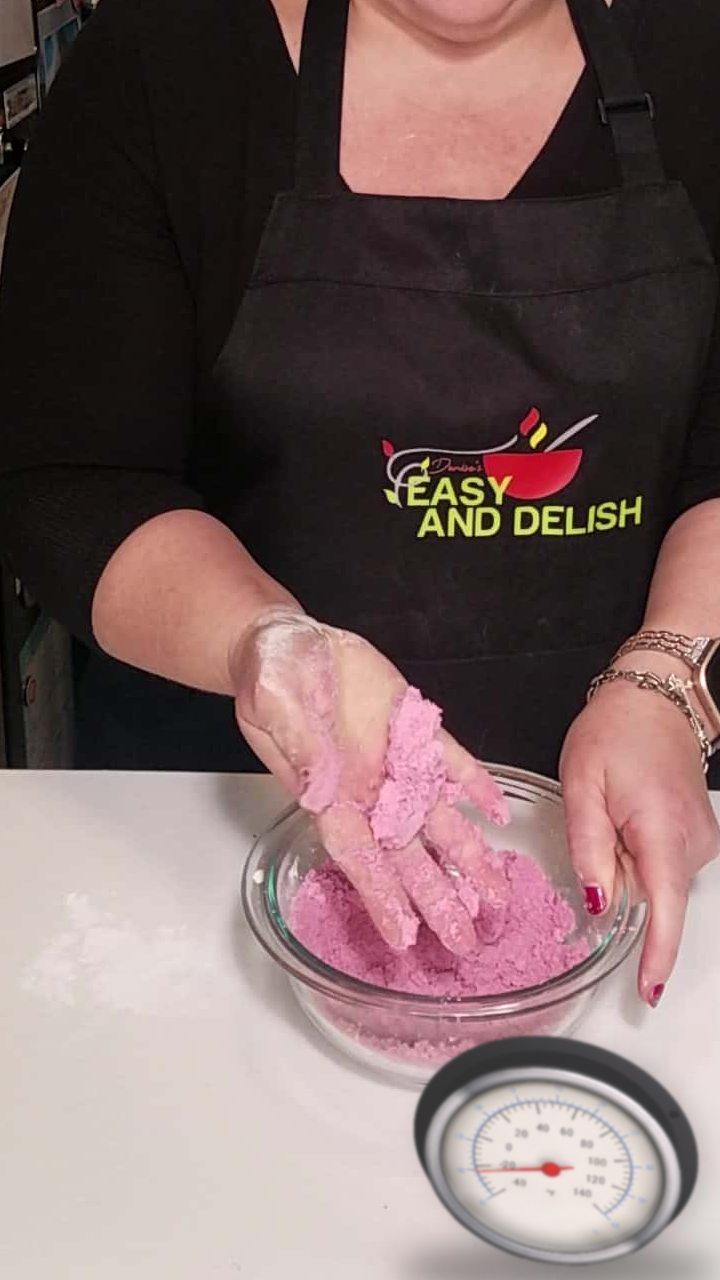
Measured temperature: -20 °F
